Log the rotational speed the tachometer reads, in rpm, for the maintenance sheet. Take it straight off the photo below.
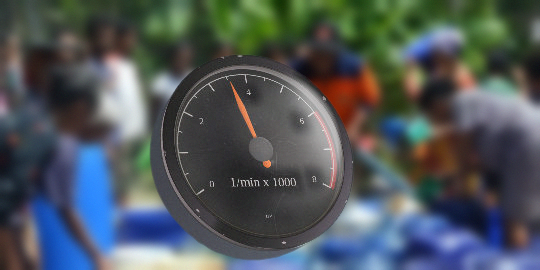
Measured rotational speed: 3500 rpm
